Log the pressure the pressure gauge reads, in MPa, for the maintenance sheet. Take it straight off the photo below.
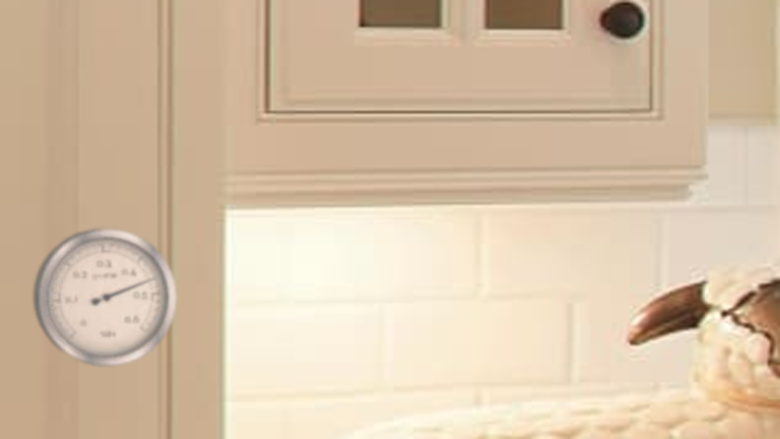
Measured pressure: 0.46 MPa
